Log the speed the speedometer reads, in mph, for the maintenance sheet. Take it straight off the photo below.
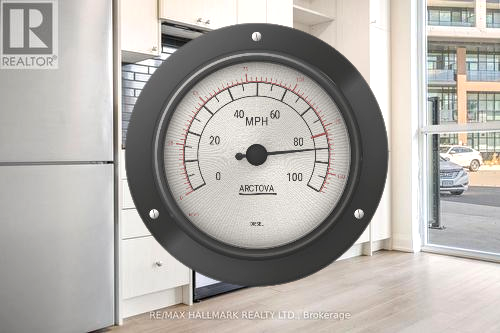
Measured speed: 85 mph
